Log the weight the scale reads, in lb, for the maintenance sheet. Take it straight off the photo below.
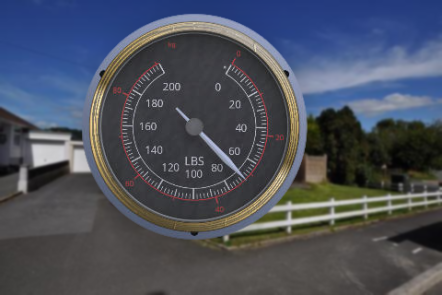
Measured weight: 70 lb
